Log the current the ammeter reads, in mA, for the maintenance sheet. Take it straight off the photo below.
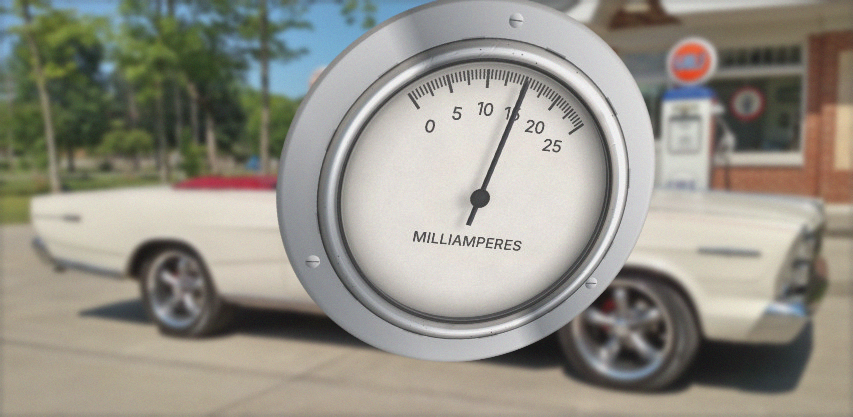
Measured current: 15 mA
